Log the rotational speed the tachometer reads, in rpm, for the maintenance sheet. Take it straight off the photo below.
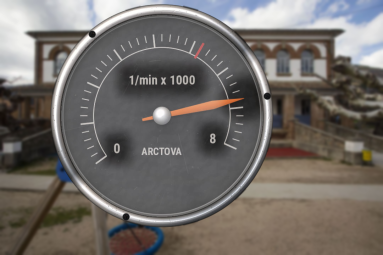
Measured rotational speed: 6800 rpm
